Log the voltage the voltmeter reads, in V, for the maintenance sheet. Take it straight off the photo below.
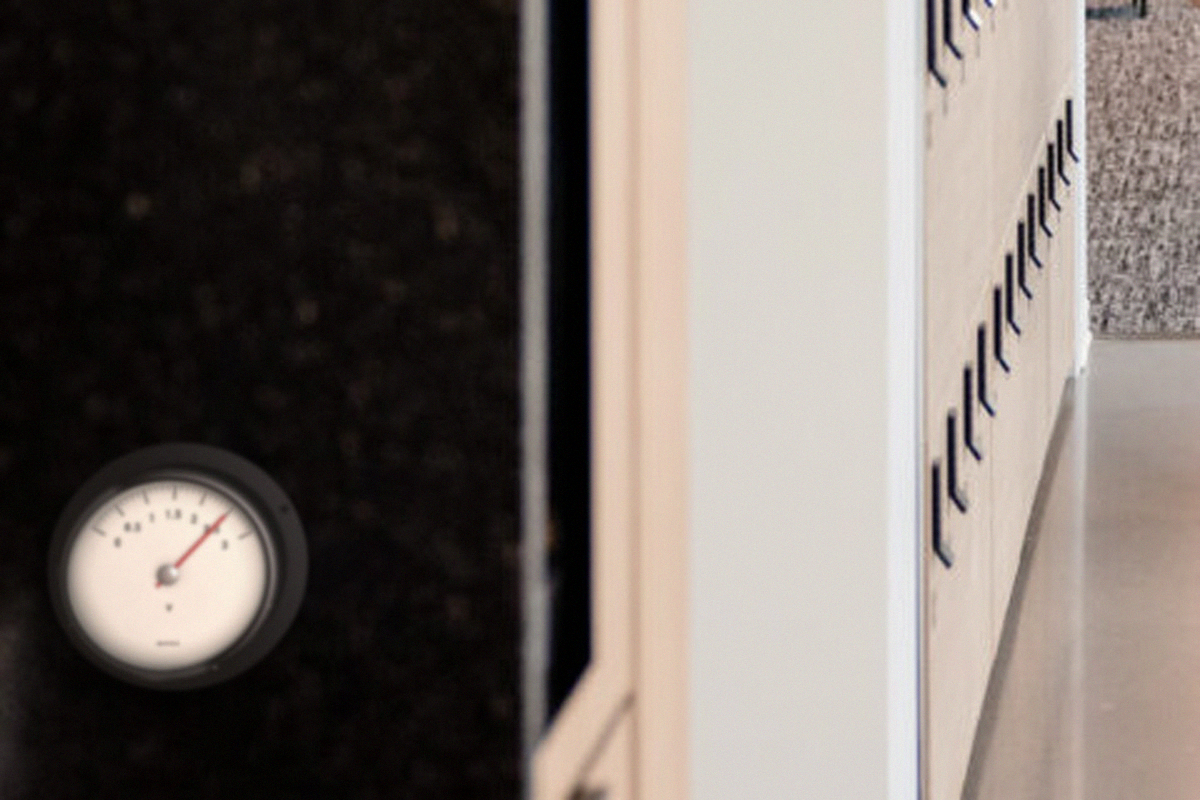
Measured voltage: 2.5 V
